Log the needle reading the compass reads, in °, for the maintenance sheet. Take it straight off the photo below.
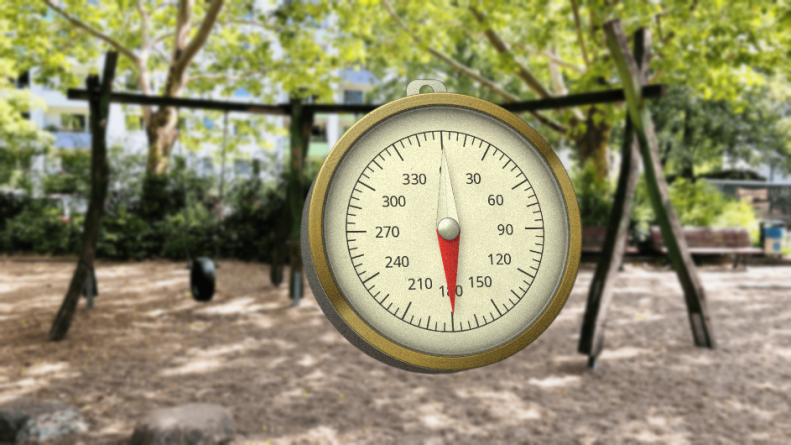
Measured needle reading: 180 °
